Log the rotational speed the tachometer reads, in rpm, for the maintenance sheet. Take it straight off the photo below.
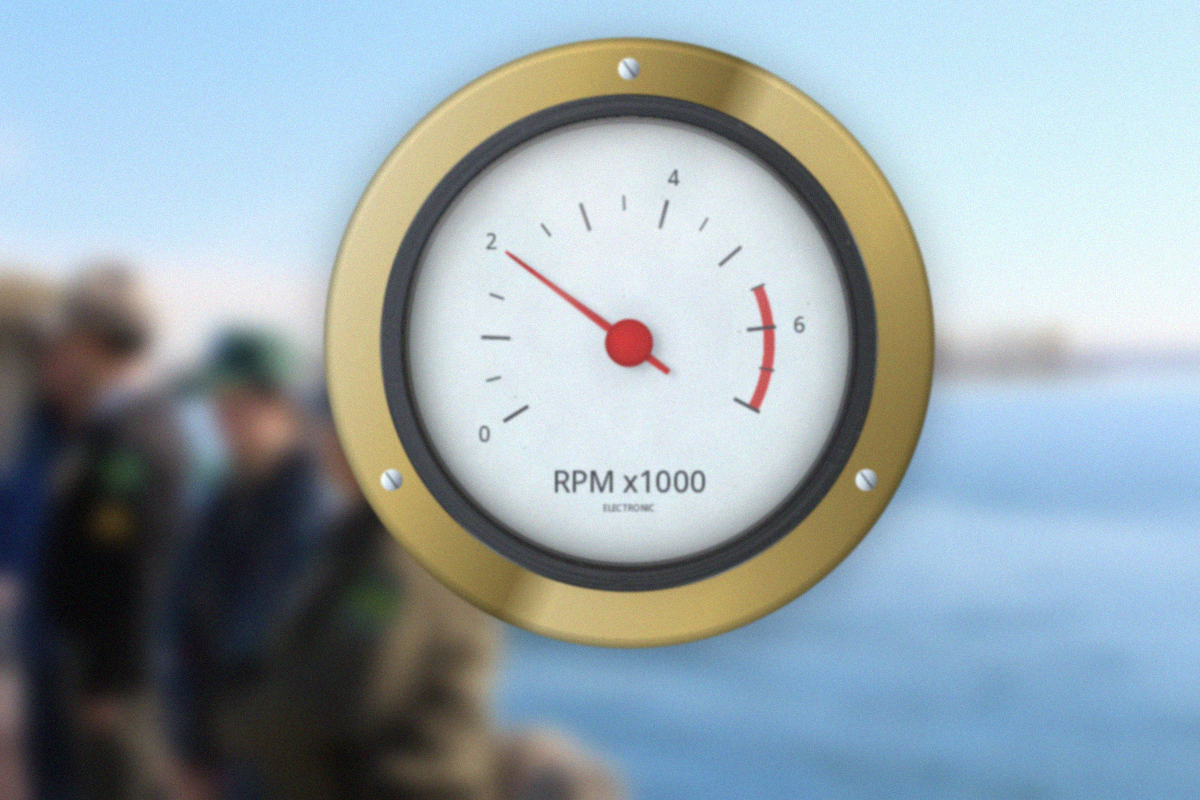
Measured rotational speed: 2000 rpm
